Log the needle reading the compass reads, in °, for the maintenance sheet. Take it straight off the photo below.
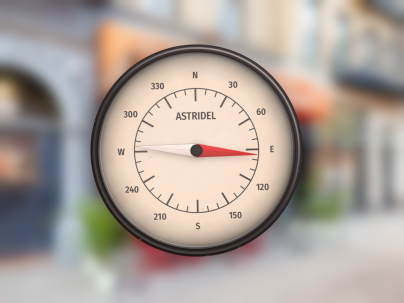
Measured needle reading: 95 °
